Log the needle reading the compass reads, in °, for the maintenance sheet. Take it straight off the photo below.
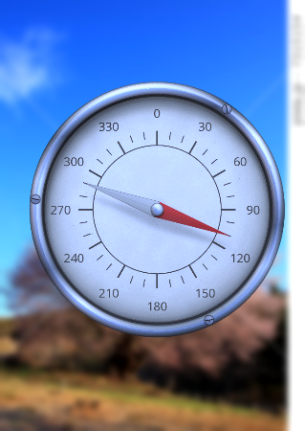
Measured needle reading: 110 °
